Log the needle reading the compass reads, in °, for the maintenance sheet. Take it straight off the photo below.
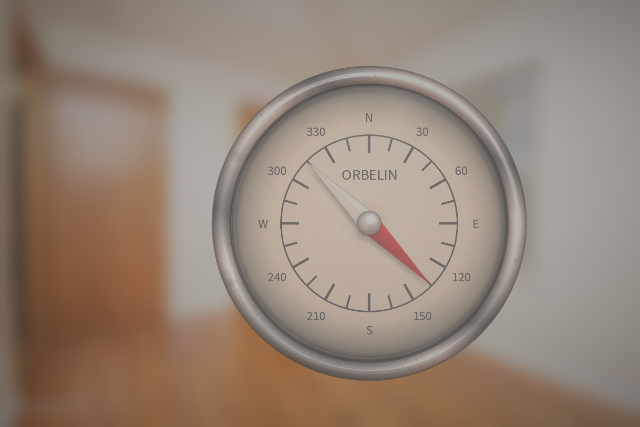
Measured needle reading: 135 °
